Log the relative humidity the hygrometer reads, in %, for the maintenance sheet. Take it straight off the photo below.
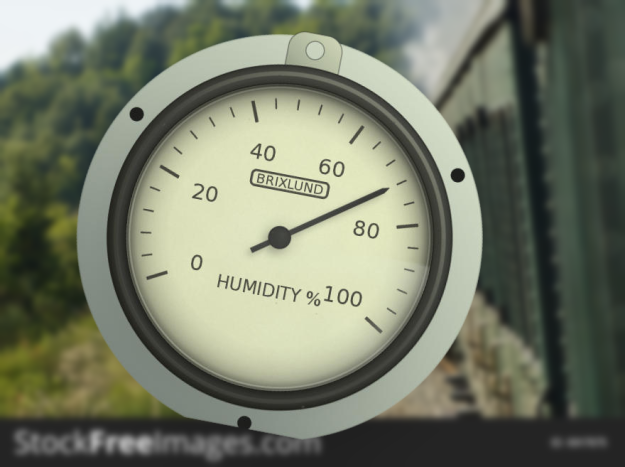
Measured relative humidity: 72 %
